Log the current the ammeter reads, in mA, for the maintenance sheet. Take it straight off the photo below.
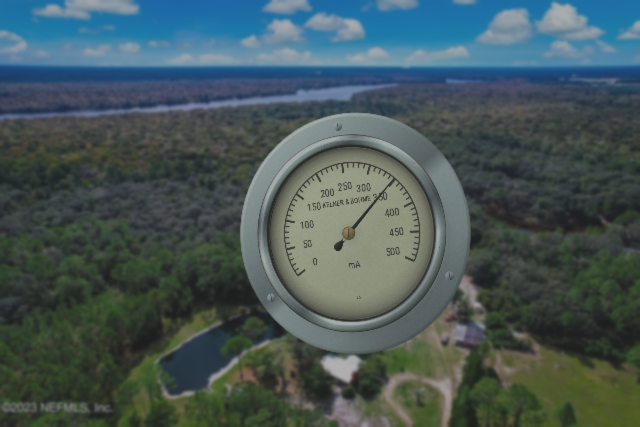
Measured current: 350 mA
